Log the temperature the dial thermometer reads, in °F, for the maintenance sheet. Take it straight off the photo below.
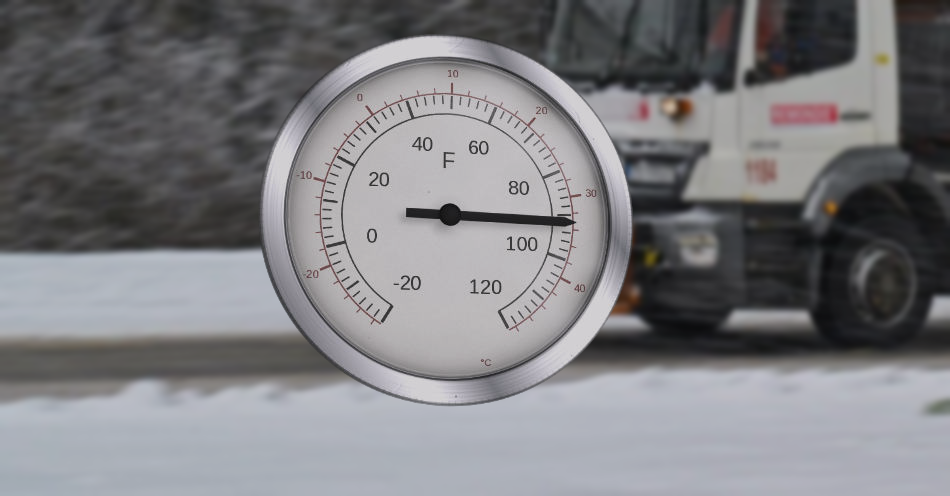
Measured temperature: 92 °F
